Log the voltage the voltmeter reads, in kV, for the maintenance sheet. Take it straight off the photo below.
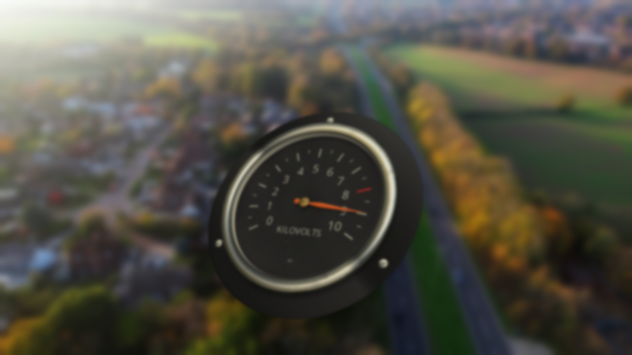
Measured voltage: 9 kV
